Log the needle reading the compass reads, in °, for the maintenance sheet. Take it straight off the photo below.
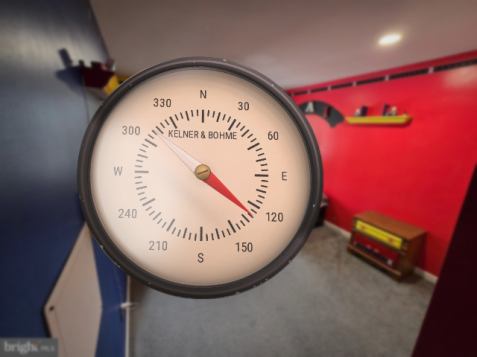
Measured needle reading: 130 °
